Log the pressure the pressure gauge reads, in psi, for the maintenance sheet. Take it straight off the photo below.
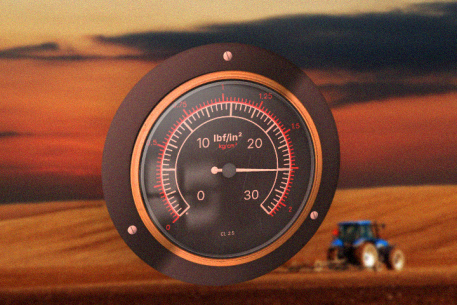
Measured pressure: 25 psi
